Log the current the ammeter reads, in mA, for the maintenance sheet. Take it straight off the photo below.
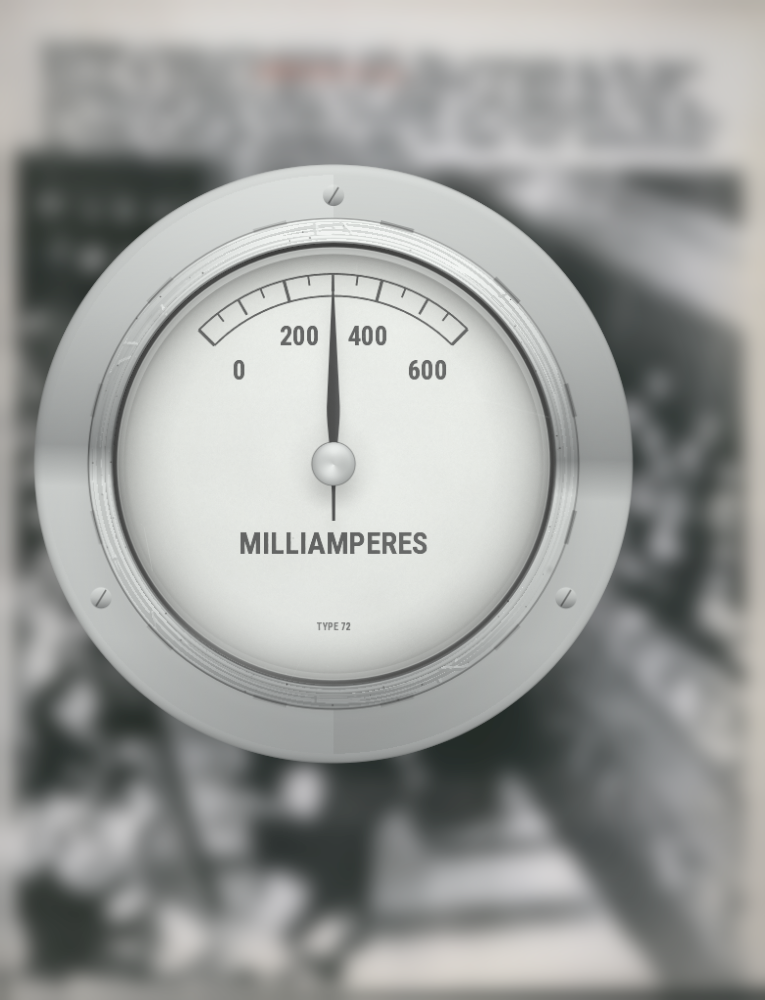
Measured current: 300 mA
